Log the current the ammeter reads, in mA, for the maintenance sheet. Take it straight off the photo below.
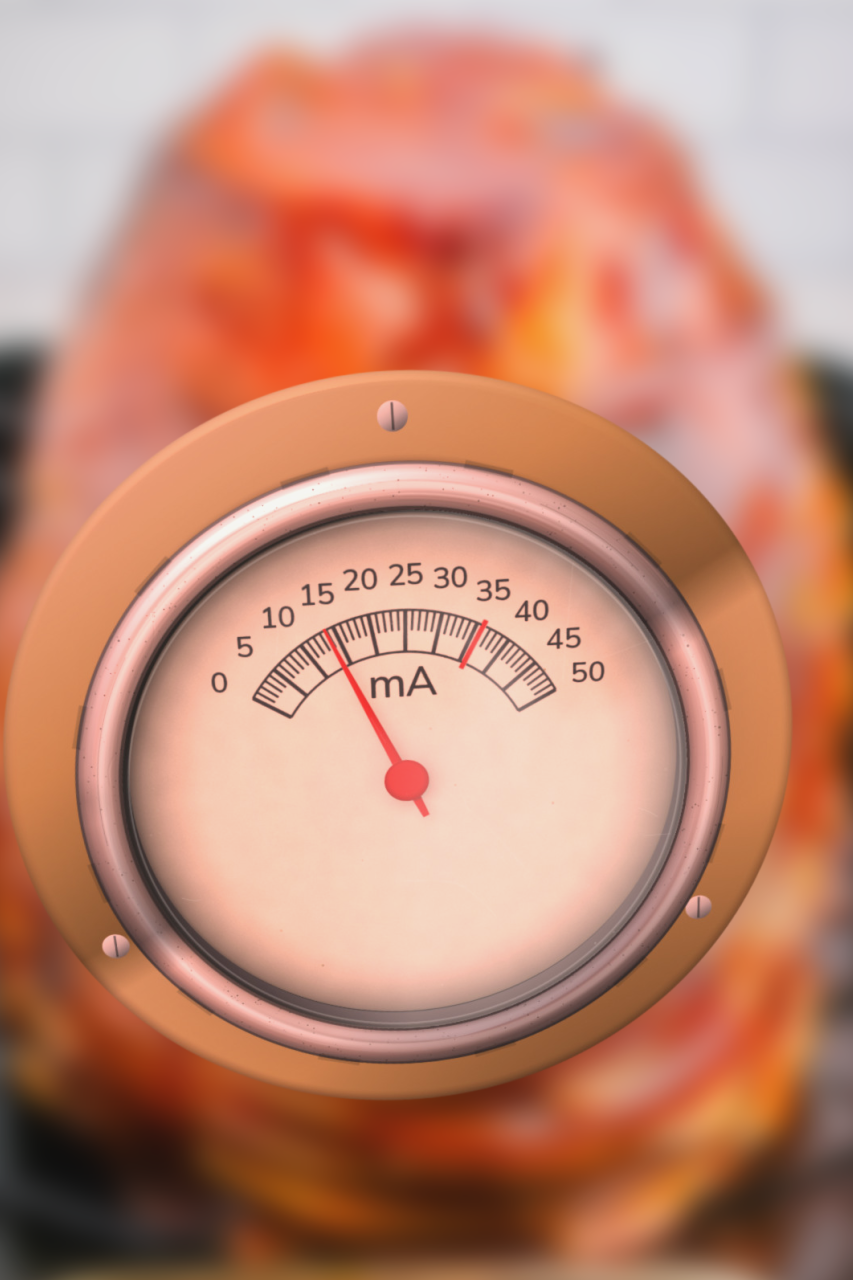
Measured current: 14 mA
